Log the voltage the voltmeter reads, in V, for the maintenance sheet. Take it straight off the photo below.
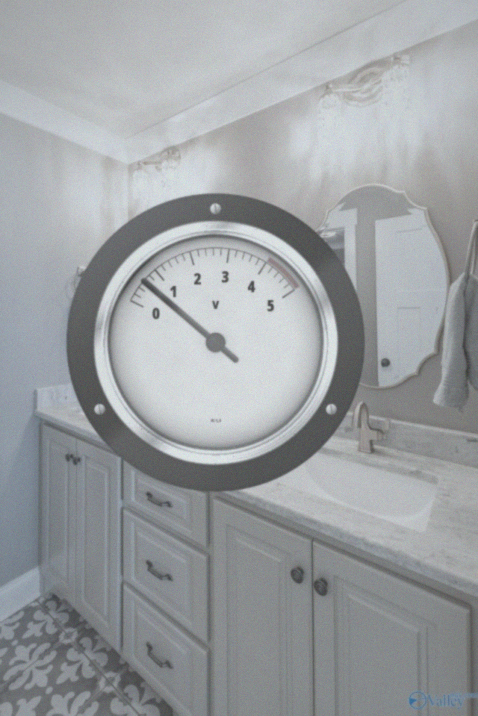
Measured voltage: 0.6 V
